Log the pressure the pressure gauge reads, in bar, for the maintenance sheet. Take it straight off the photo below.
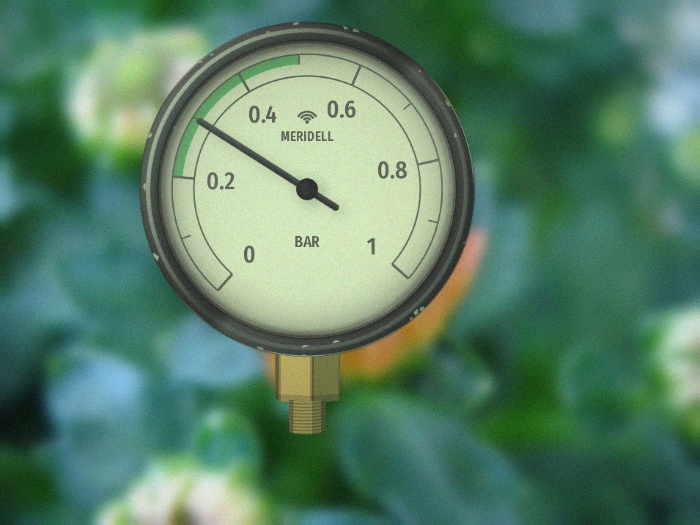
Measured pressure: 0.3 bar
